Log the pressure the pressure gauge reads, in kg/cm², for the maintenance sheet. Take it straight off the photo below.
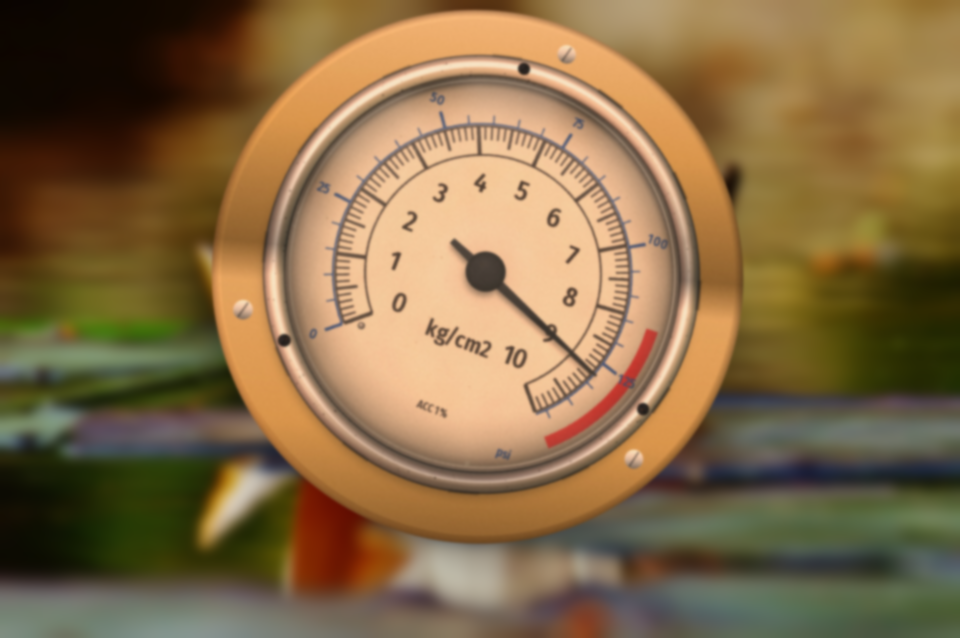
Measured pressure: 9 kg/cm²
